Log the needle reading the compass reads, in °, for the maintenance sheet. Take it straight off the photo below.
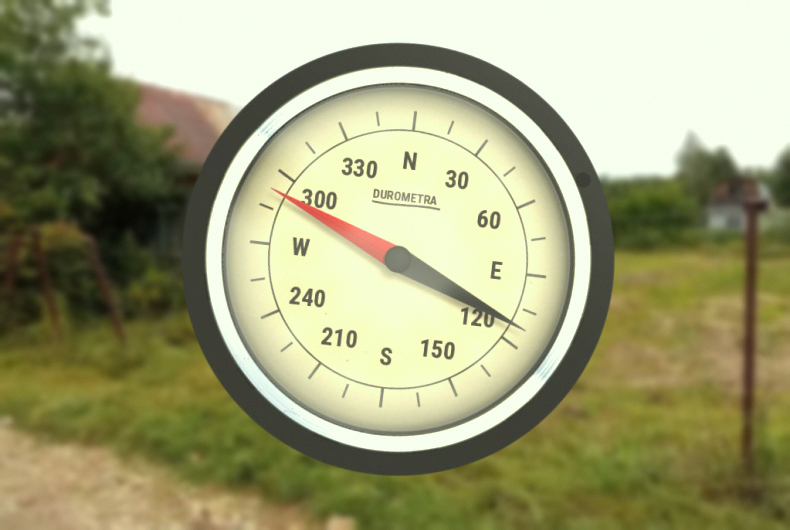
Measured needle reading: 292.5 °
